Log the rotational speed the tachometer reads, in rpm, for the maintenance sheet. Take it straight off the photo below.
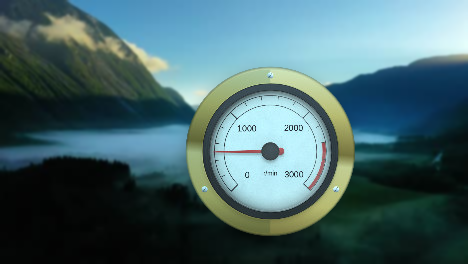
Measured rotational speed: 500 rpm
